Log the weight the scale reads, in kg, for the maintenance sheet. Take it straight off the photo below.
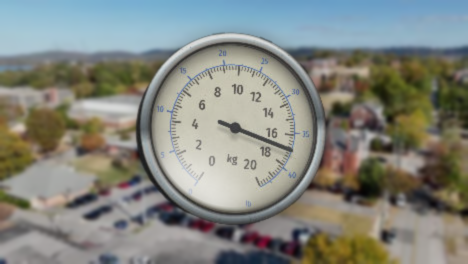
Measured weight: 17 kg
